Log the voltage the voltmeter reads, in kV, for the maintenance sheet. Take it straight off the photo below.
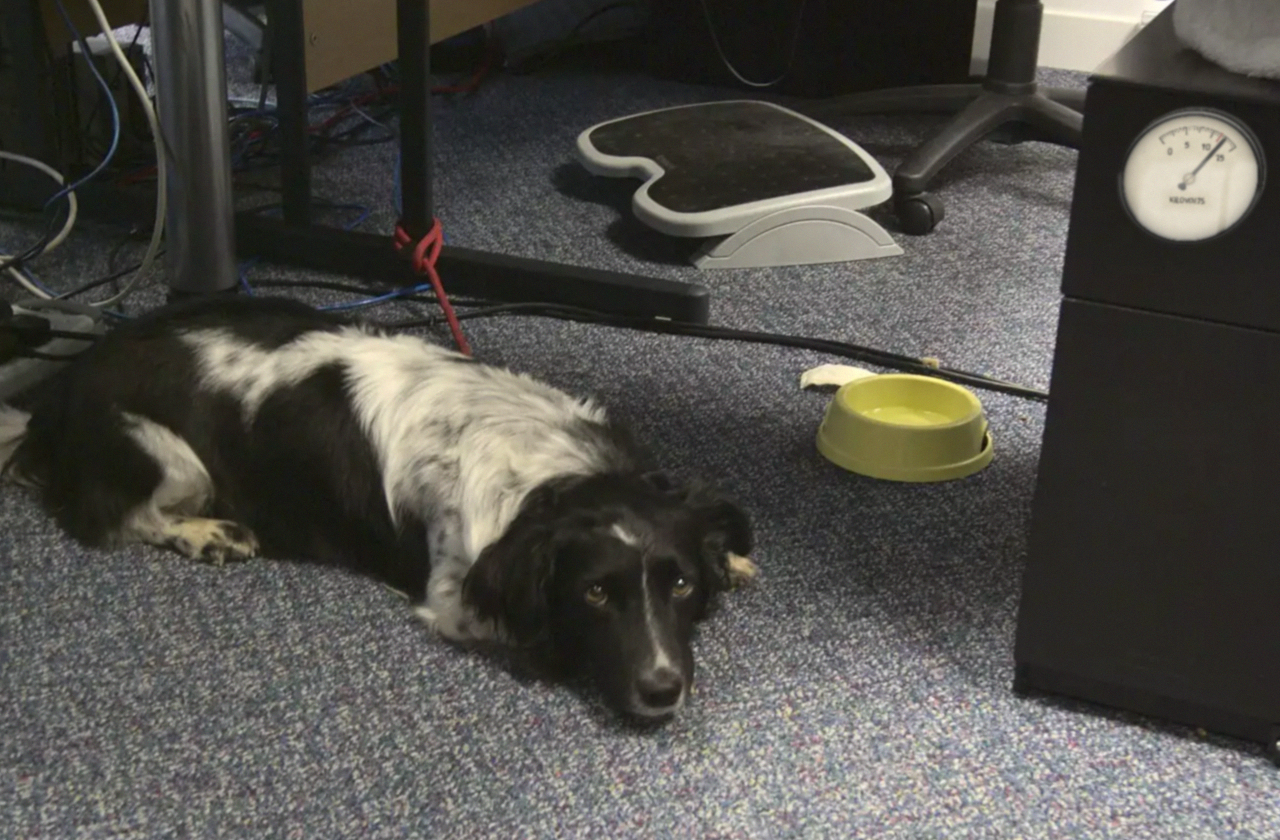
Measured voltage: 12.5 kV
